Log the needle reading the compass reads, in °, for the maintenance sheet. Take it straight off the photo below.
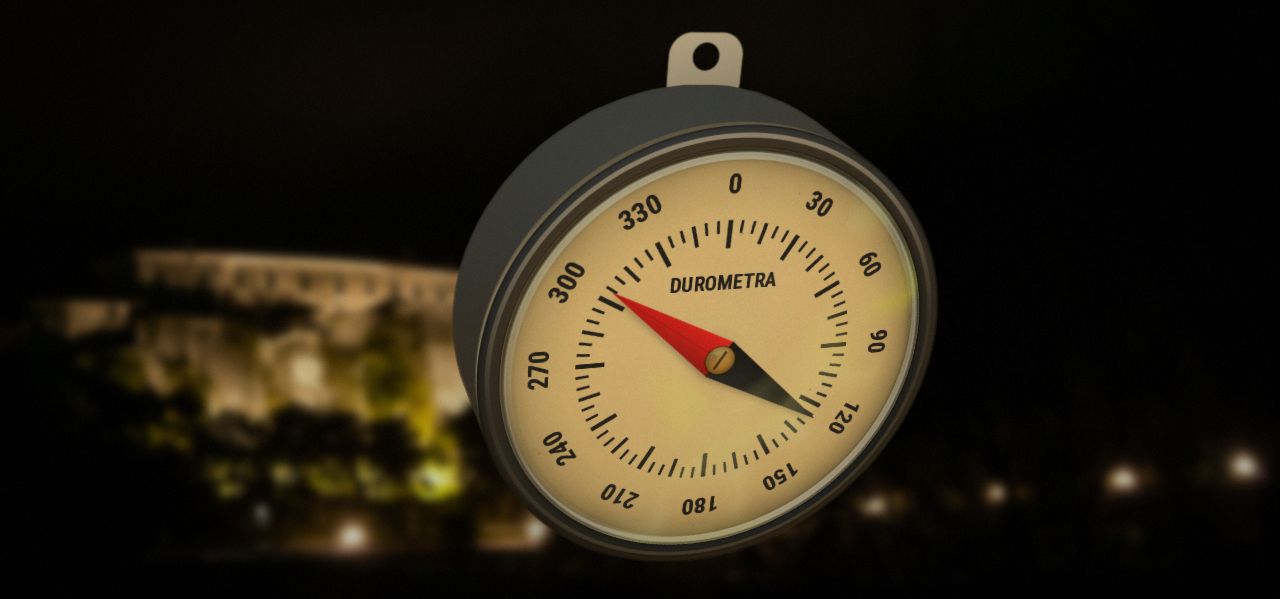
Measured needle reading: 305 °
